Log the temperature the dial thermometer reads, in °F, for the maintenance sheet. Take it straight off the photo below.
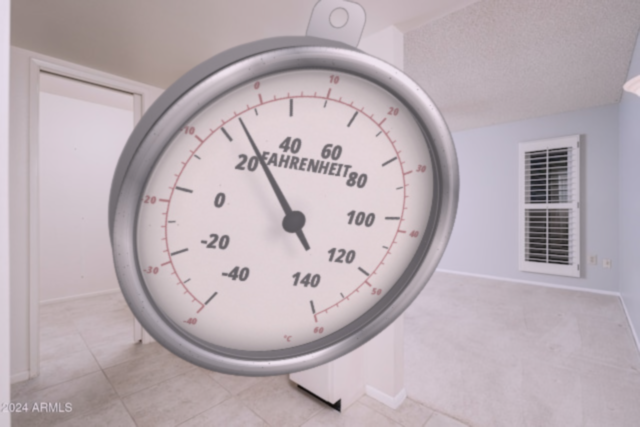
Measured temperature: 25 °F
